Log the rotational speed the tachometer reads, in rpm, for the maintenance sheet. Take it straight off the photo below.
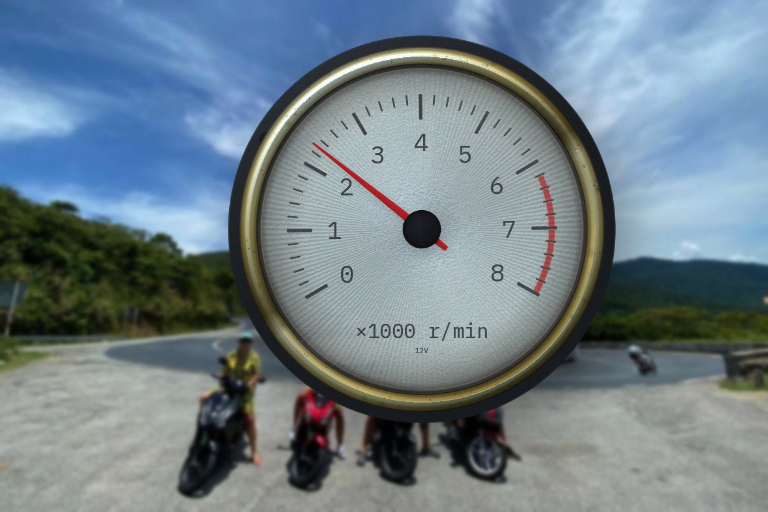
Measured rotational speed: 2300 rpm
